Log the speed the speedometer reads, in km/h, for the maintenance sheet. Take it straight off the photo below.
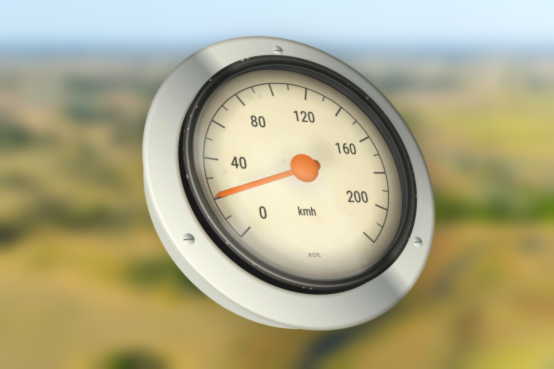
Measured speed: 20 km/h
